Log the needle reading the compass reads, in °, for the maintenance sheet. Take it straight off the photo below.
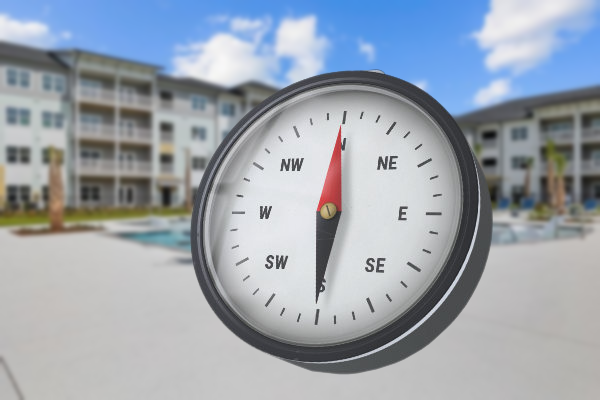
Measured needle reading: 0 °
